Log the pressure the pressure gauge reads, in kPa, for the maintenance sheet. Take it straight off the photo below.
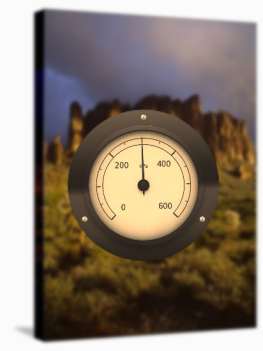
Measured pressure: 300 kPa
